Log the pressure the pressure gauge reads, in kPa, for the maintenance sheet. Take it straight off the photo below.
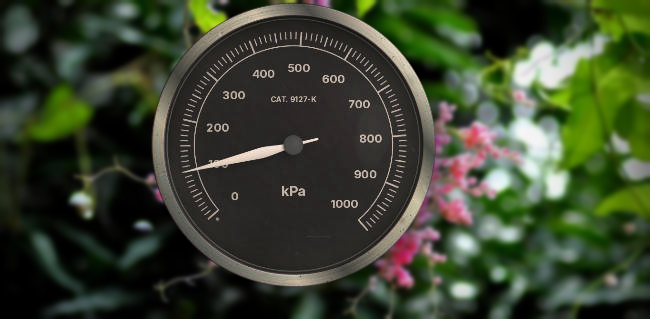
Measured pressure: 100 kPa
